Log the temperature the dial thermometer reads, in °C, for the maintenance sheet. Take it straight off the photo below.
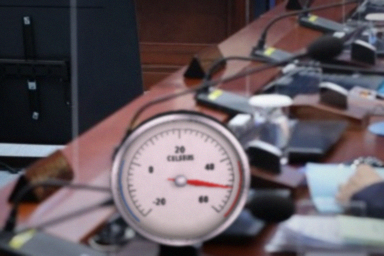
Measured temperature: 50 °C
